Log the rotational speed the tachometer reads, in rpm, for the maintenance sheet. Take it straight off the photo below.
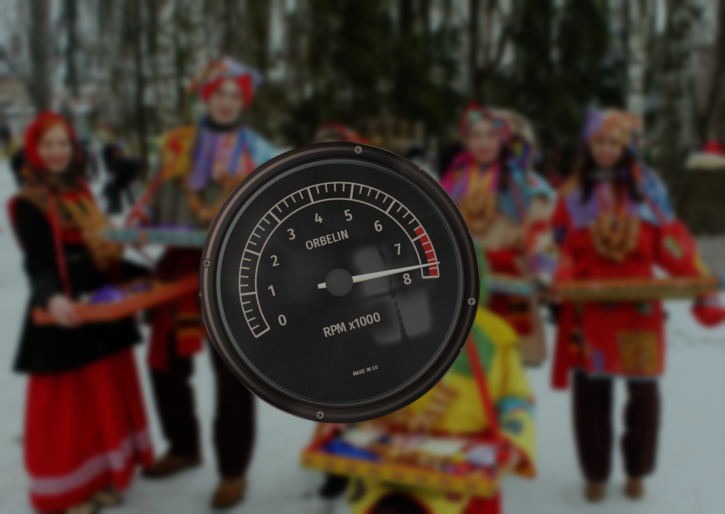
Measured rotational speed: 7700 rpm
